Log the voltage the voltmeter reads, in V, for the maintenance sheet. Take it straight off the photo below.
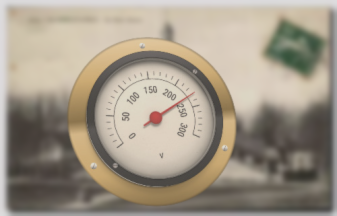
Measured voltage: 230 V
